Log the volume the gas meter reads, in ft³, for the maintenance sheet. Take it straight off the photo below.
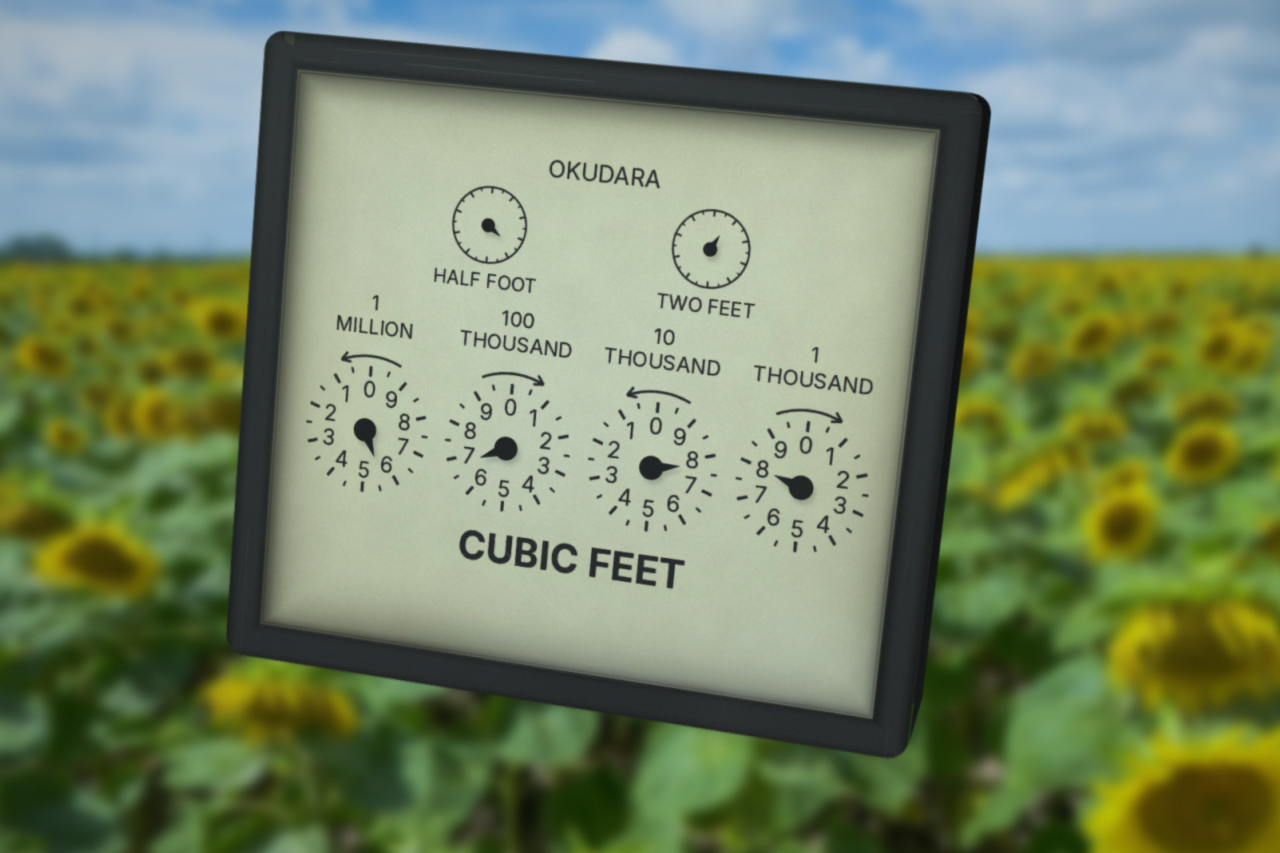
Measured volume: 567800 ft³
